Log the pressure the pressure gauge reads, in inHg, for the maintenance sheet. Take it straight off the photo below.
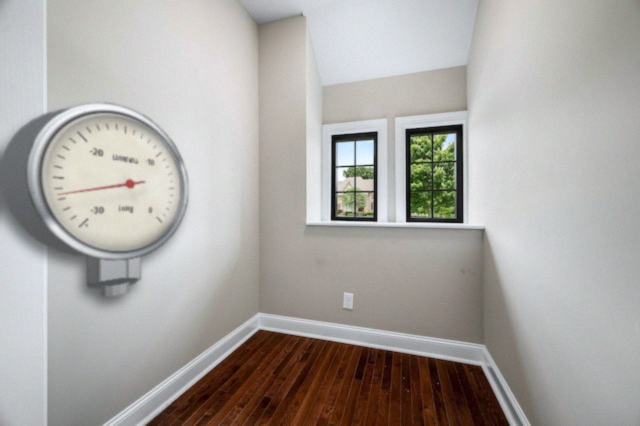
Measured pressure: -26.5 inHg
